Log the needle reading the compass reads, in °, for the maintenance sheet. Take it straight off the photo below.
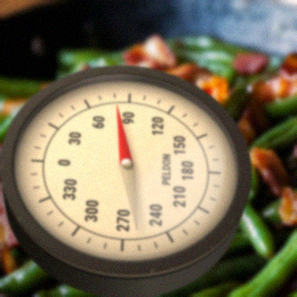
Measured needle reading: 80 °
